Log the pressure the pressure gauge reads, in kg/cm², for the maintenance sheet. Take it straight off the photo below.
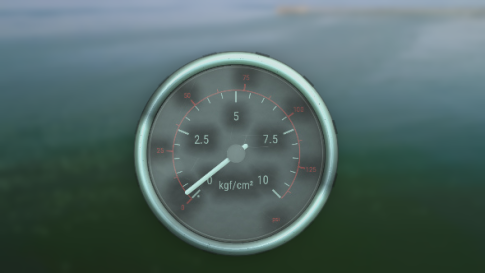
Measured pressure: 0.25 kg/cm²
